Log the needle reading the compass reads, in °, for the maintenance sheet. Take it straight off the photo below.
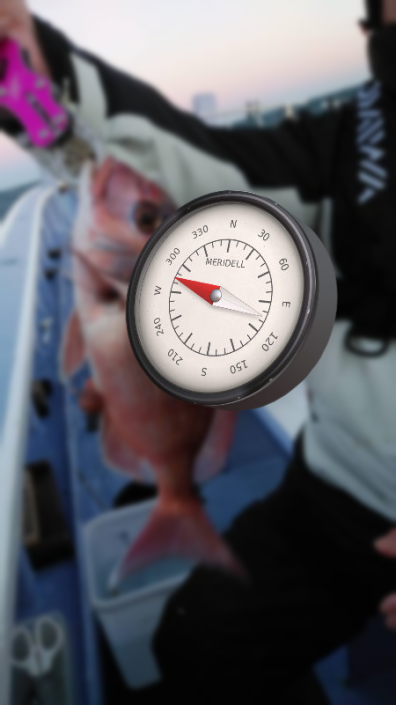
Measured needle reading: 285 °
